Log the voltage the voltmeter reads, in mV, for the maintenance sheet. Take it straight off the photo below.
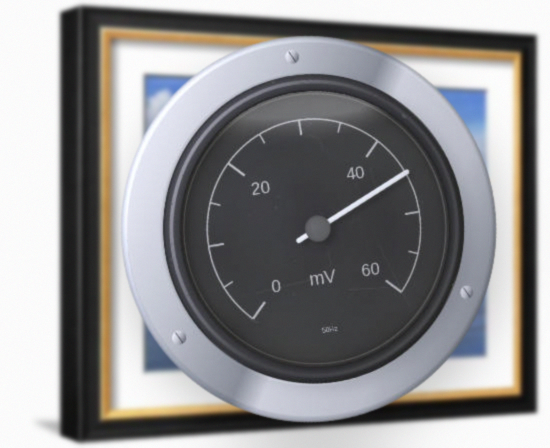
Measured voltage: 45 mV
